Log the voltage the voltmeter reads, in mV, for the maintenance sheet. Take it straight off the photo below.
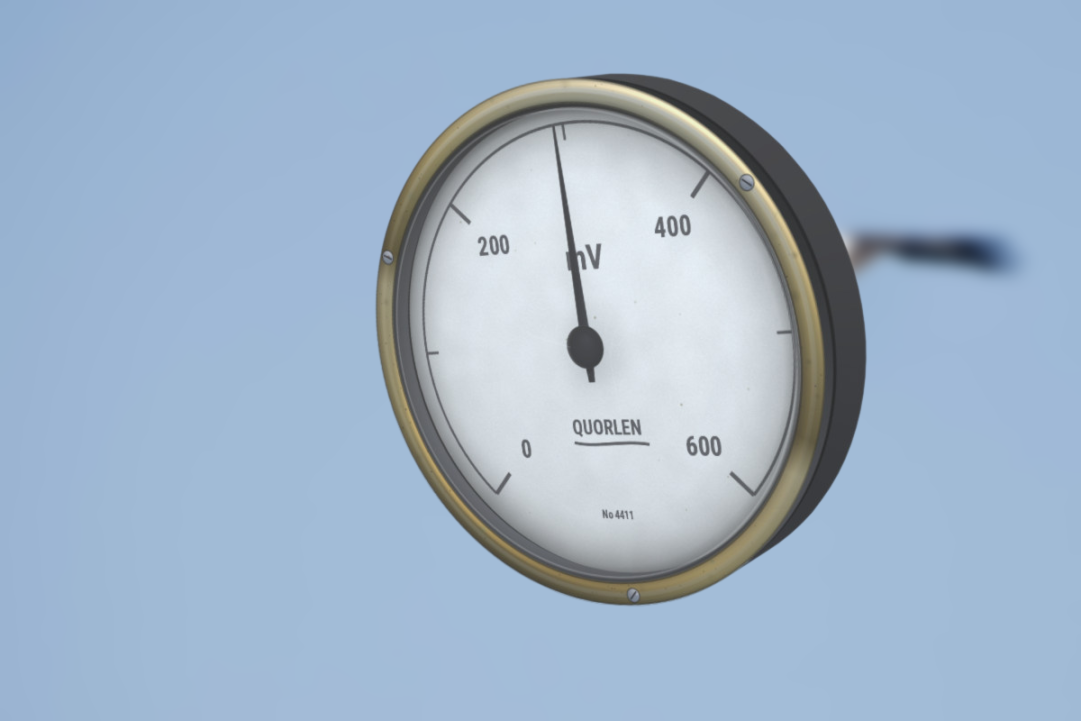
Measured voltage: 300 mV
